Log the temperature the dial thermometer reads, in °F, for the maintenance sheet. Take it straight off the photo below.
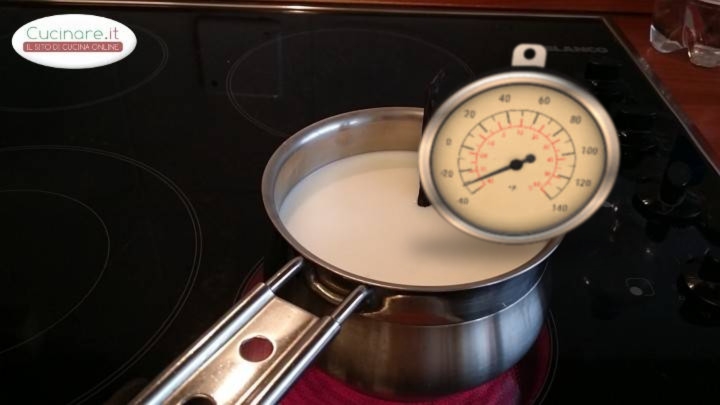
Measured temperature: -30 °F
